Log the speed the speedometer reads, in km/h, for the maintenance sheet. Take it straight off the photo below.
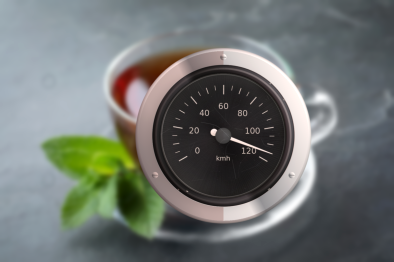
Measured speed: 115 km/h
